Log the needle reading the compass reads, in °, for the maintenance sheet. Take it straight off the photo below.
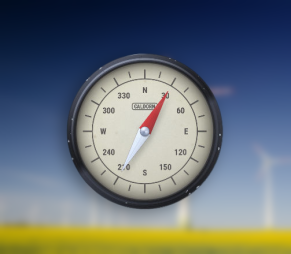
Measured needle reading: 30 °
